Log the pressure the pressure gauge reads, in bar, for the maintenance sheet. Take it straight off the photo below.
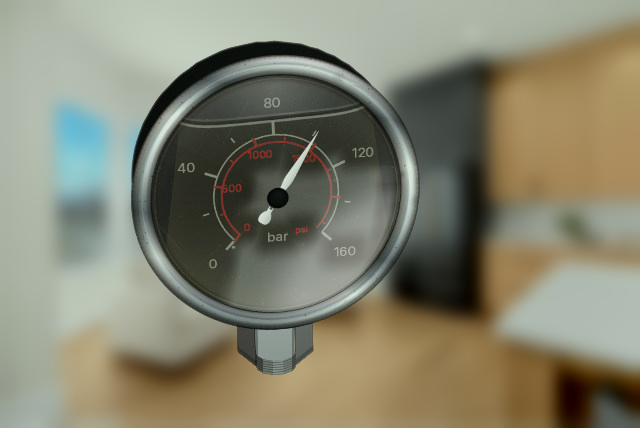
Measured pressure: 100 bar
